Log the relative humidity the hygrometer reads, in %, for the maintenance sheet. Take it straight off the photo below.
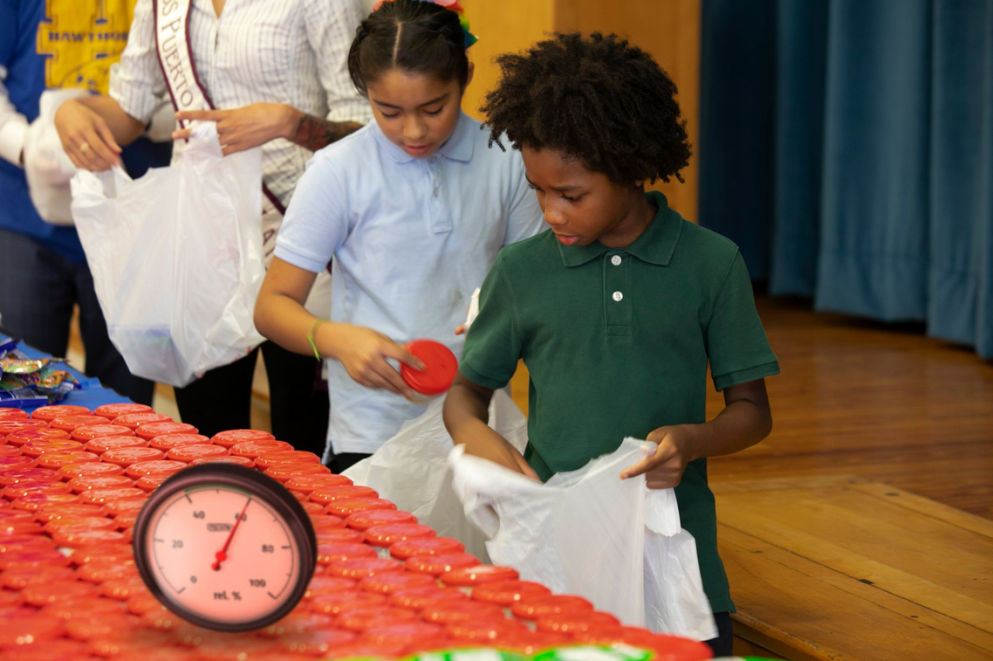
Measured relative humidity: 60 %
